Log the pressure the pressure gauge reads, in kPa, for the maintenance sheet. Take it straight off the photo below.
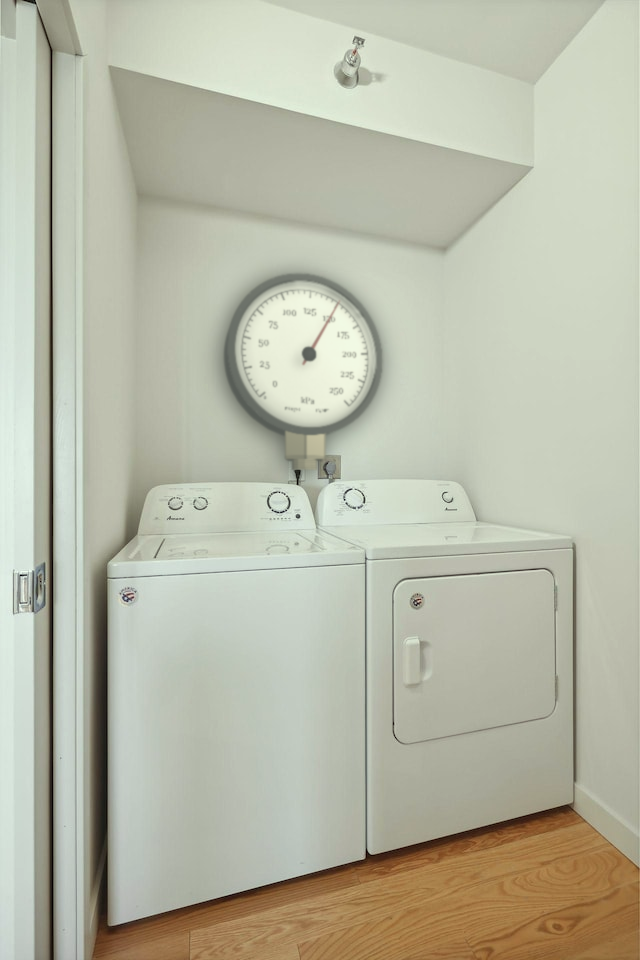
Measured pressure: 150 kPa
